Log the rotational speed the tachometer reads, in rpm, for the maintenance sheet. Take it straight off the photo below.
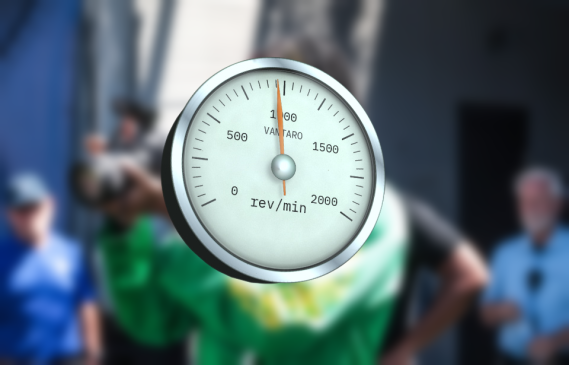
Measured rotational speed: 950 rpm
